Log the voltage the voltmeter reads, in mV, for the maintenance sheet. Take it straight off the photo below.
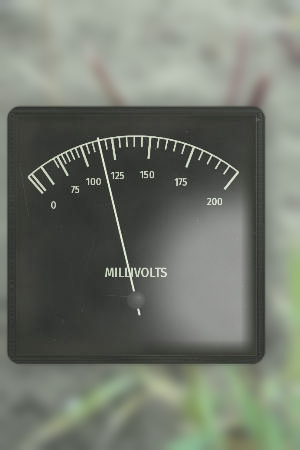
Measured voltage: 115 mV
